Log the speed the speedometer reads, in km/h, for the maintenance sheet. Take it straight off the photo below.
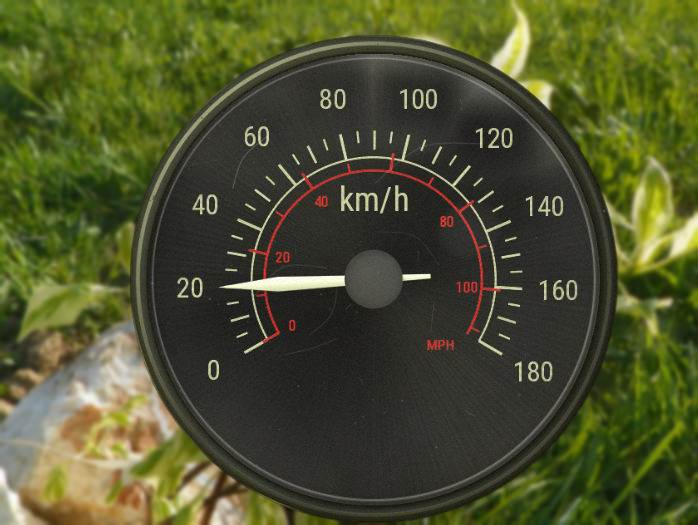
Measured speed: 20 km/h
